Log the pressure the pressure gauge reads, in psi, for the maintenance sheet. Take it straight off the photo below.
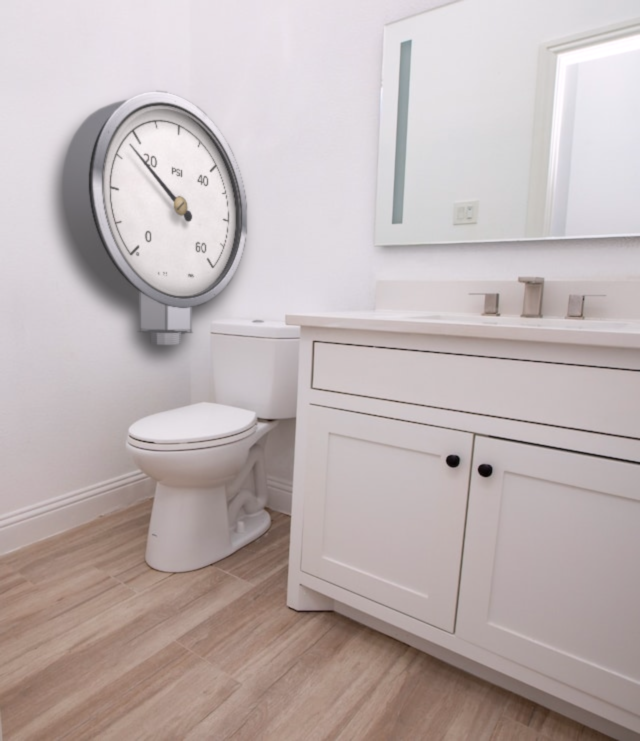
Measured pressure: 17.5 psi
